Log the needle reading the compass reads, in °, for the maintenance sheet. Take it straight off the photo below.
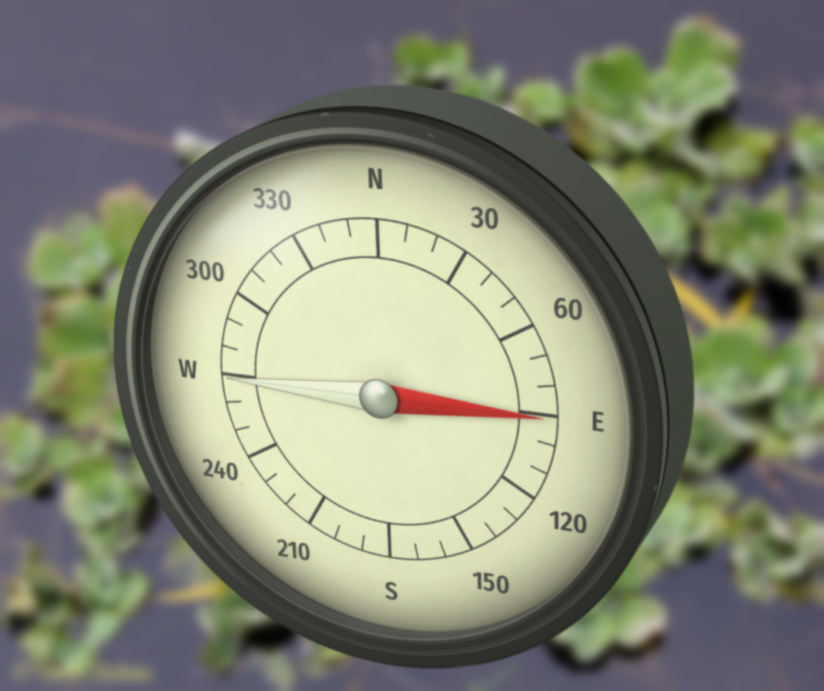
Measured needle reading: 90 °
